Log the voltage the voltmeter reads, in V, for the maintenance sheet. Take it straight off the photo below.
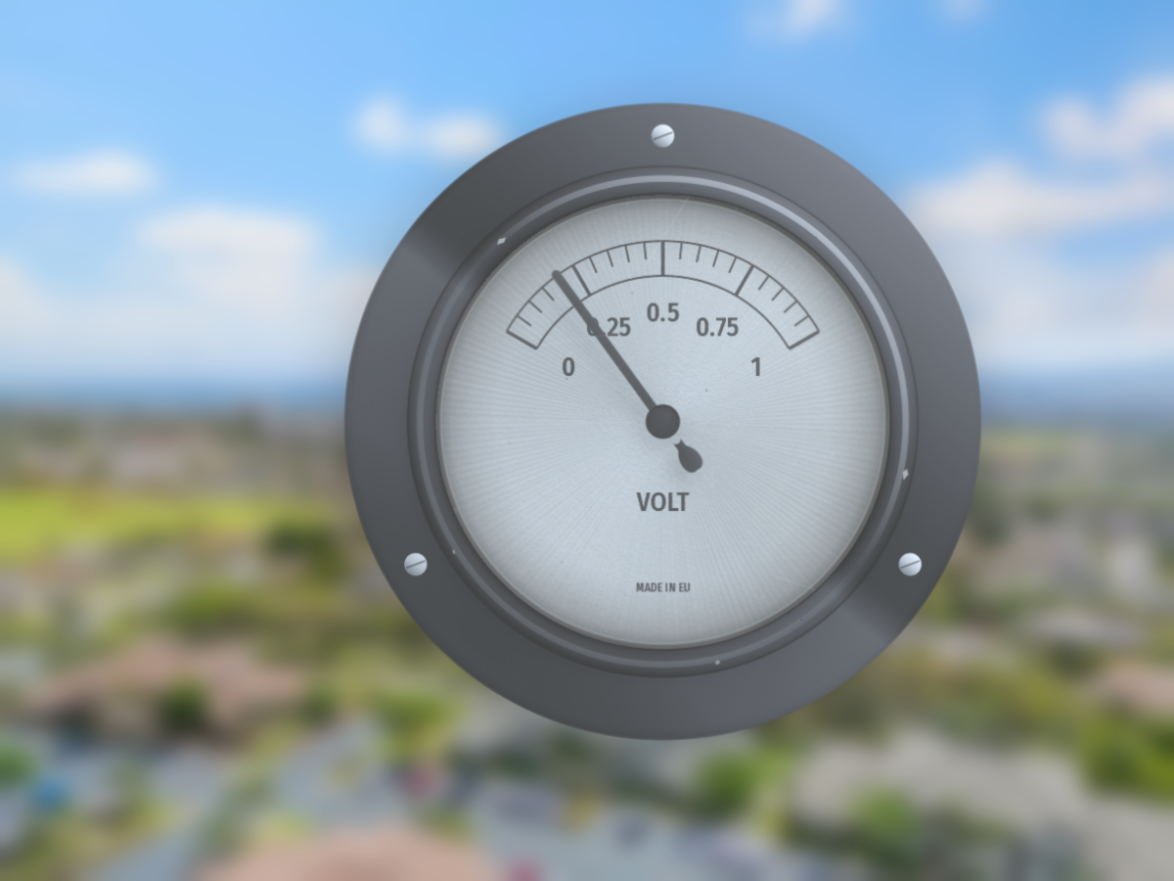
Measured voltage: 0.2 V
